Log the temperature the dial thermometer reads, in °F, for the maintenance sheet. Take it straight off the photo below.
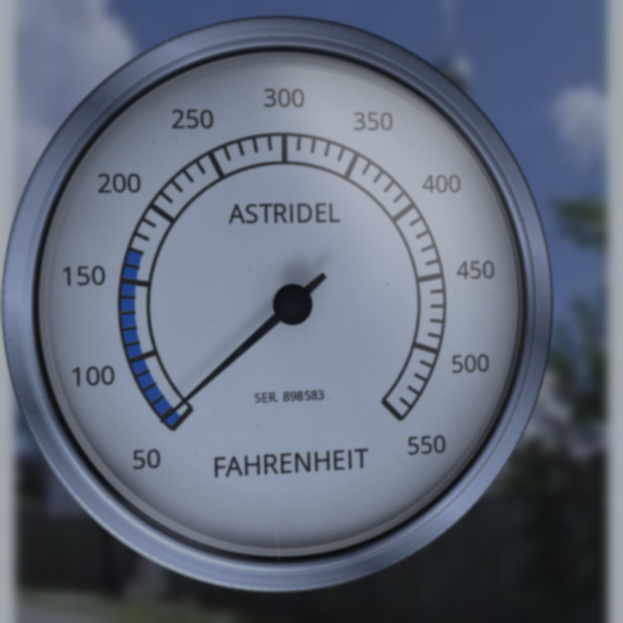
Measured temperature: 60 °F
